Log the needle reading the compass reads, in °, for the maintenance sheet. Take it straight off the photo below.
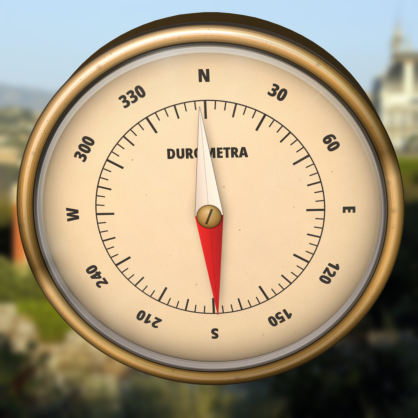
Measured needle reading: 177.5 °
